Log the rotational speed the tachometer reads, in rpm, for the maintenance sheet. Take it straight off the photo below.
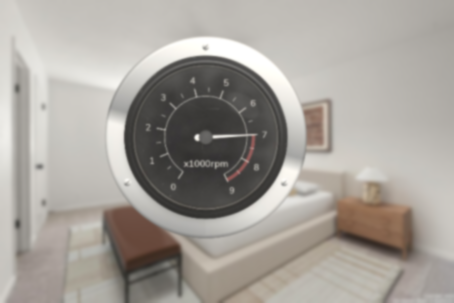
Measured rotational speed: 7000 rpm
